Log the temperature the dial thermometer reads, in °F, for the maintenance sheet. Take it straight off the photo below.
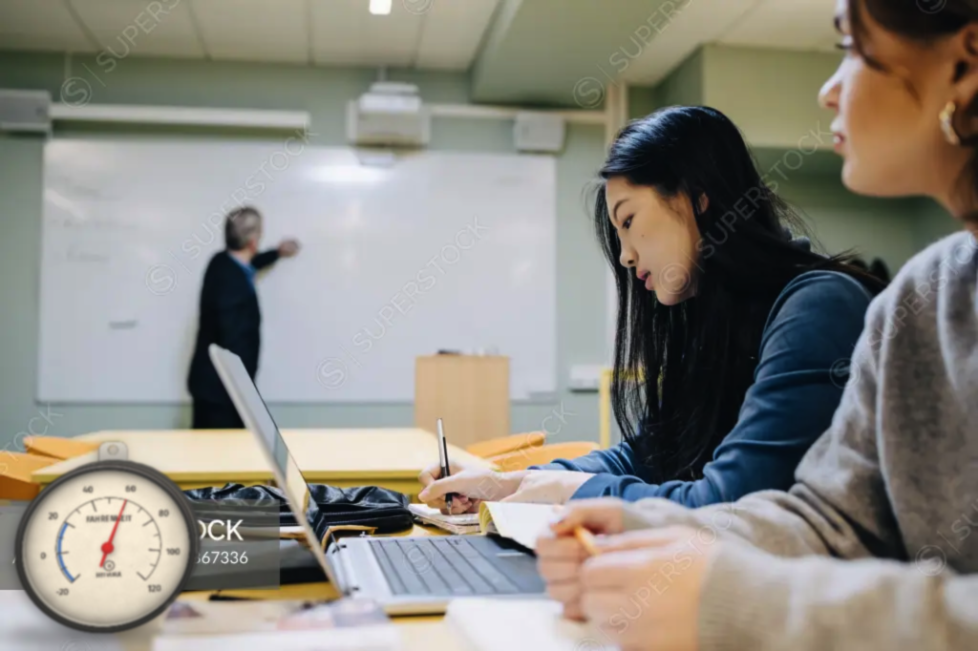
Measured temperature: 60 °F
